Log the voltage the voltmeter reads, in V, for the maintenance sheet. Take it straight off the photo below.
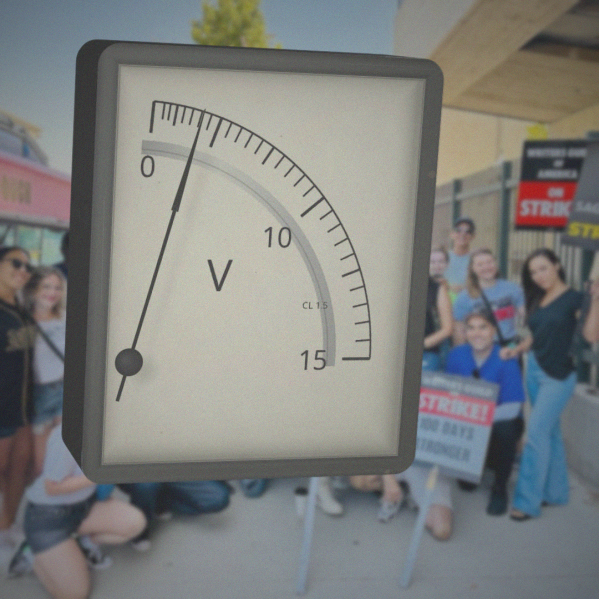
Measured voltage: 4 V
